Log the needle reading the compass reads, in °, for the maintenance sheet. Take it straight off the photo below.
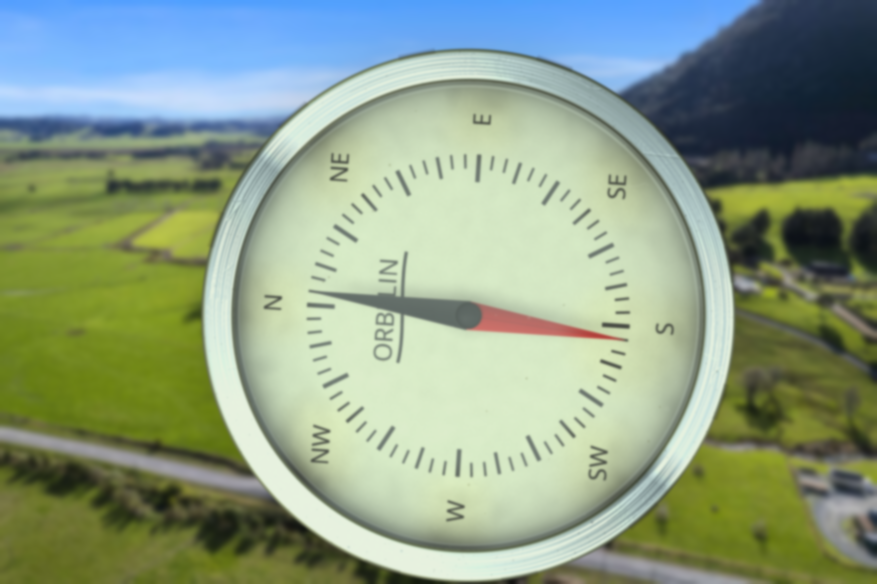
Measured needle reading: 185 °
